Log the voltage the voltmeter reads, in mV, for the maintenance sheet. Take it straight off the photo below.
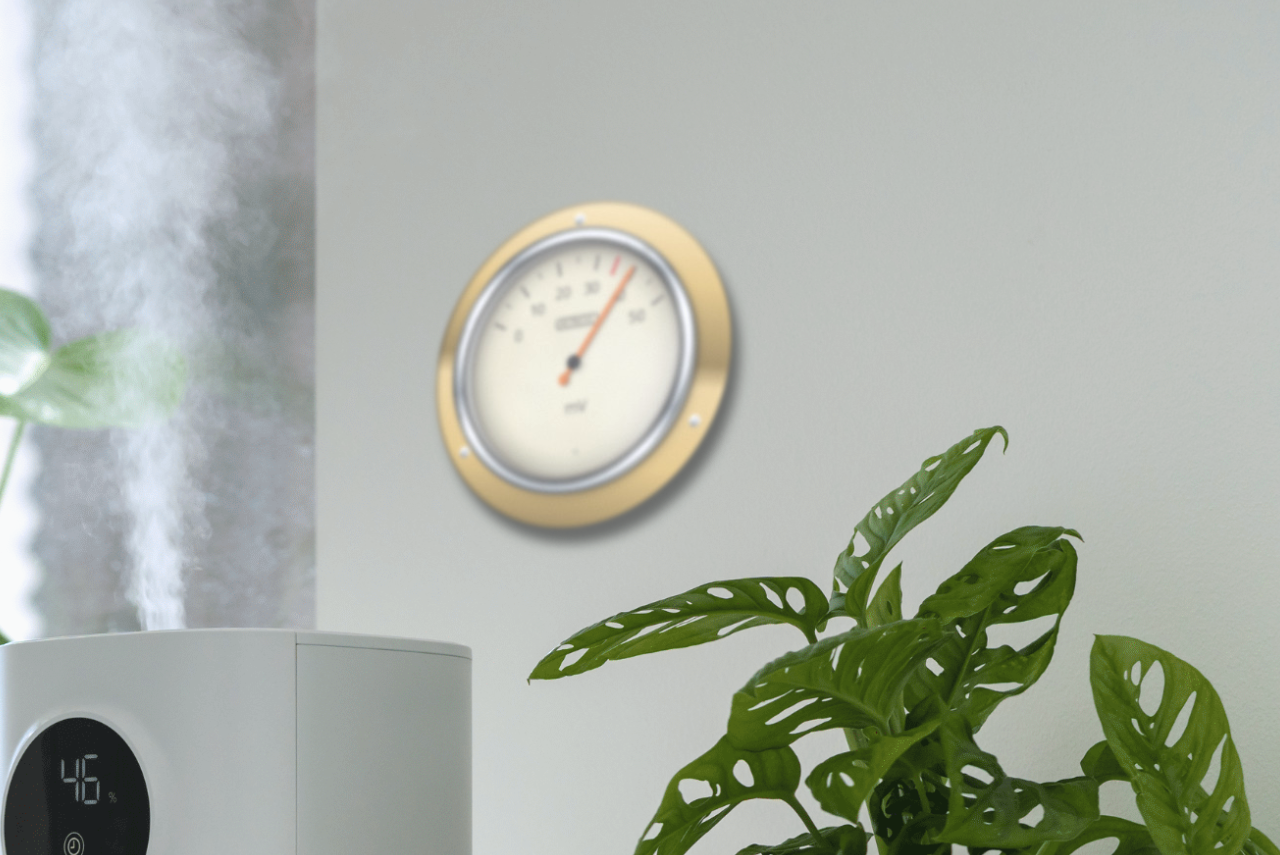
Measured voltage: 40 mV
